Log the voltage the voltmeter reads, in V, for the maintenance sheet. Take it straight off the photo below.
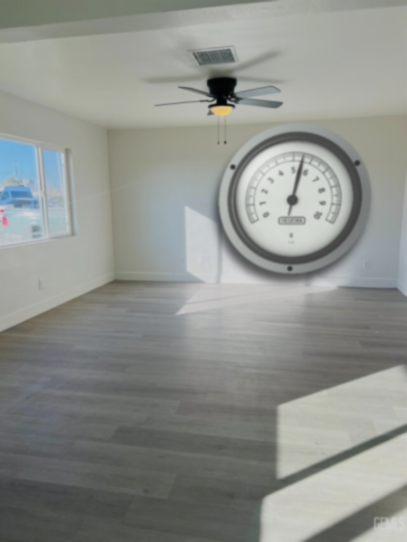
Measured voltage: 5.5 V
